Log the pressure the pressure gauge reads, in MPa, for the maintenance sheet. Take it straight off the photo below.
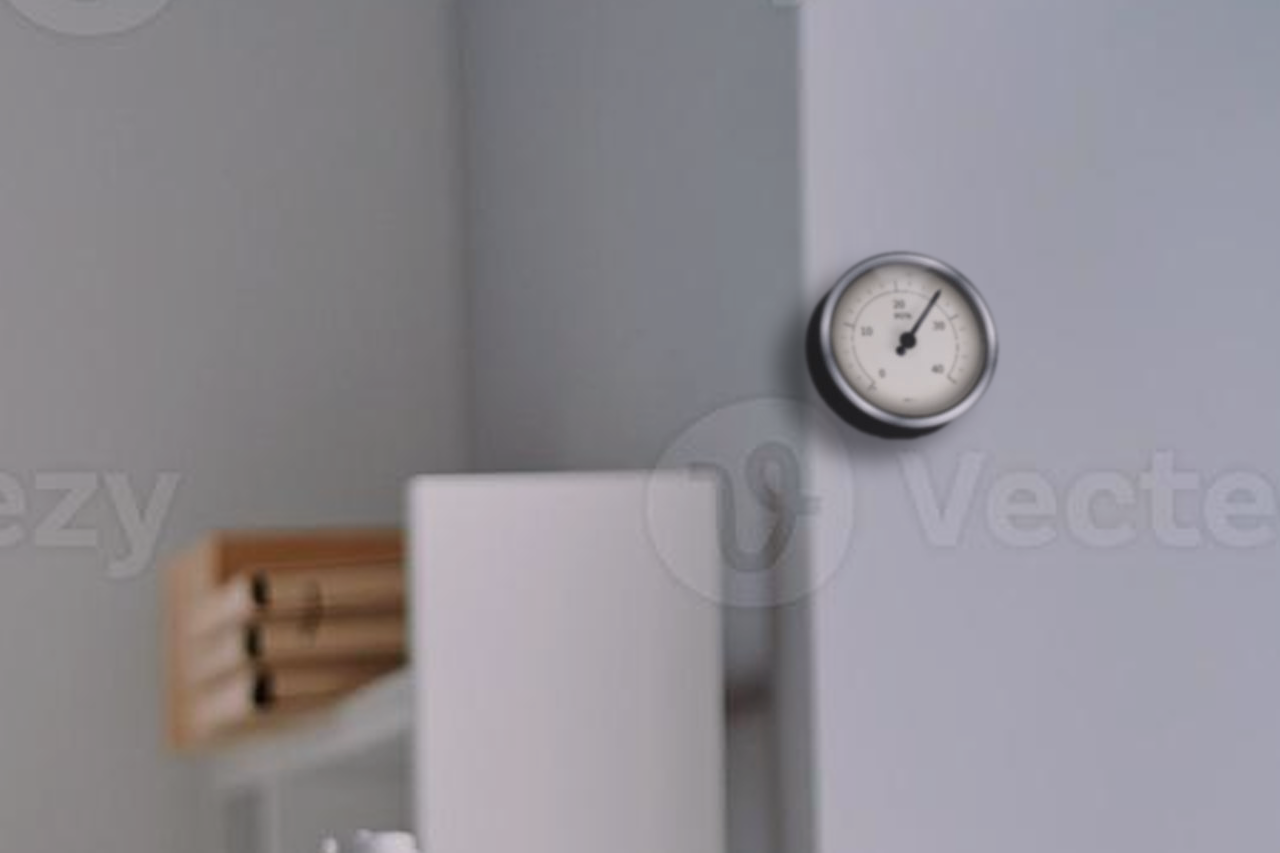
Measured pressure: 26 MPa
